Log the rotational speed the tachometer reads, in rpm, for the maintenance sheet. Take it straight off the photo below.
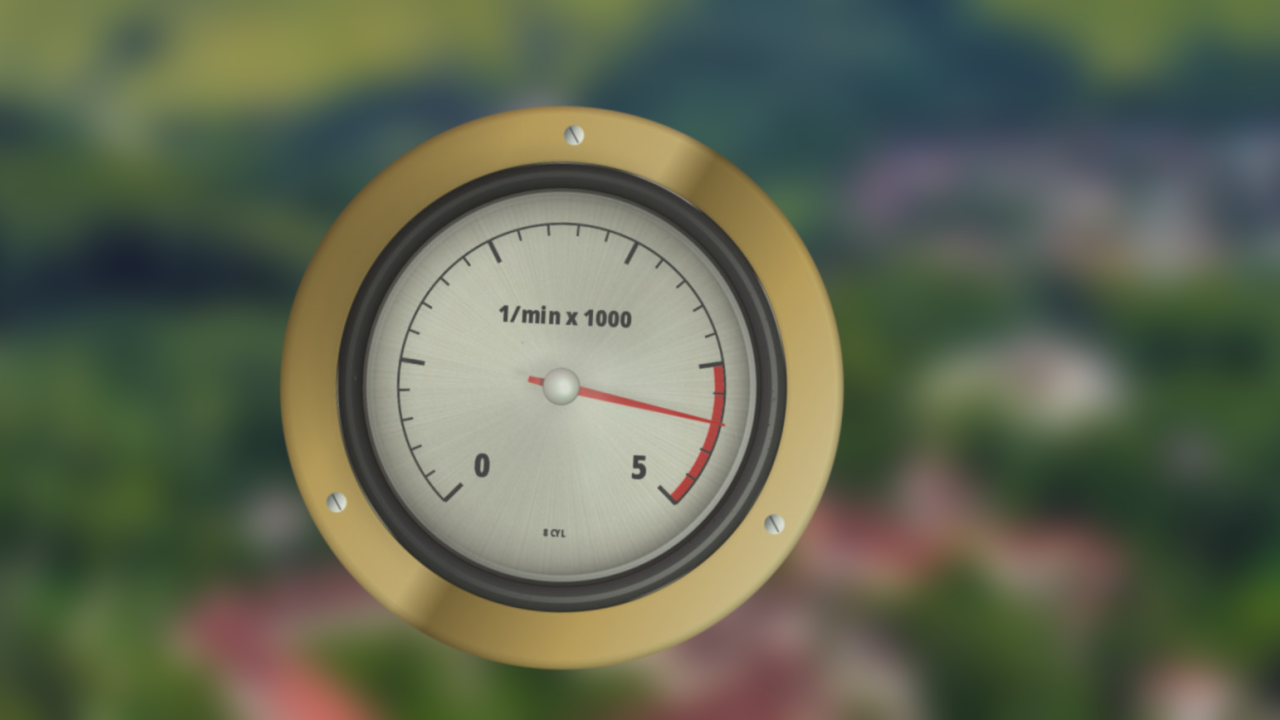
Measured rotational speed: 4400 rpm
